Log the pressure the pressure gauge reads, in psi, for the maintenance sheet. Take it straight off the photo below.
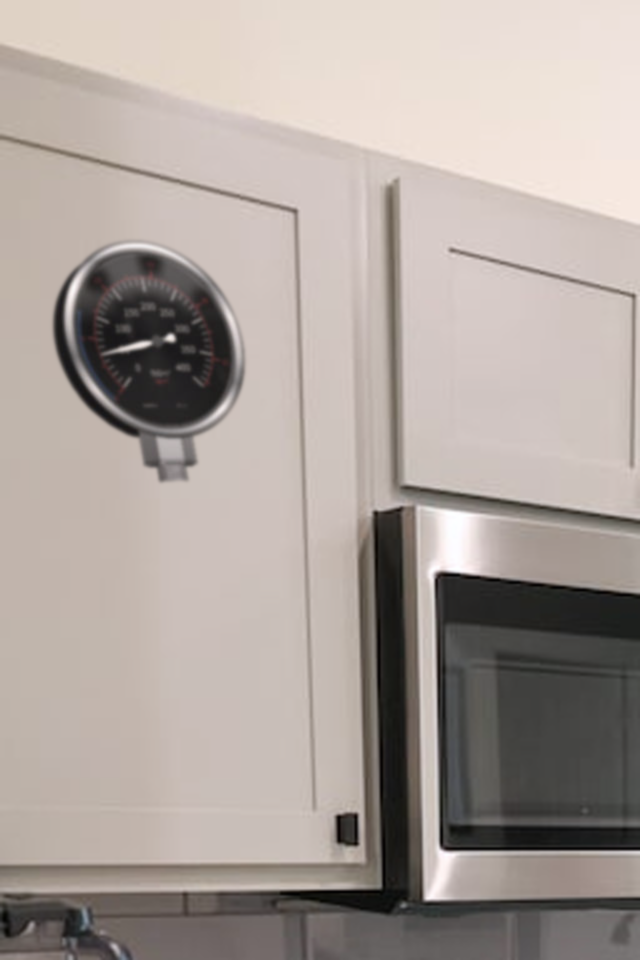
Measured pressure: 50 psi
